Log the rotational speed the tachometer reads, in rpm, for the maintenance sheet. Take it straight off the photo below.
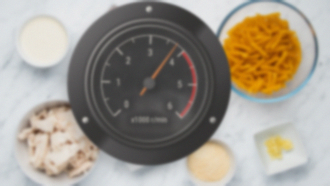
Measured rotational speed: 3750 rpm
